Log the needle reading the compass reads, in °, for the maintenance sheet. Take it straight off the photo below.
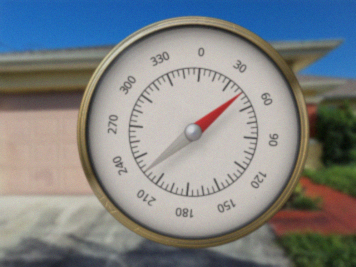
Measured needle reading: 45 °
